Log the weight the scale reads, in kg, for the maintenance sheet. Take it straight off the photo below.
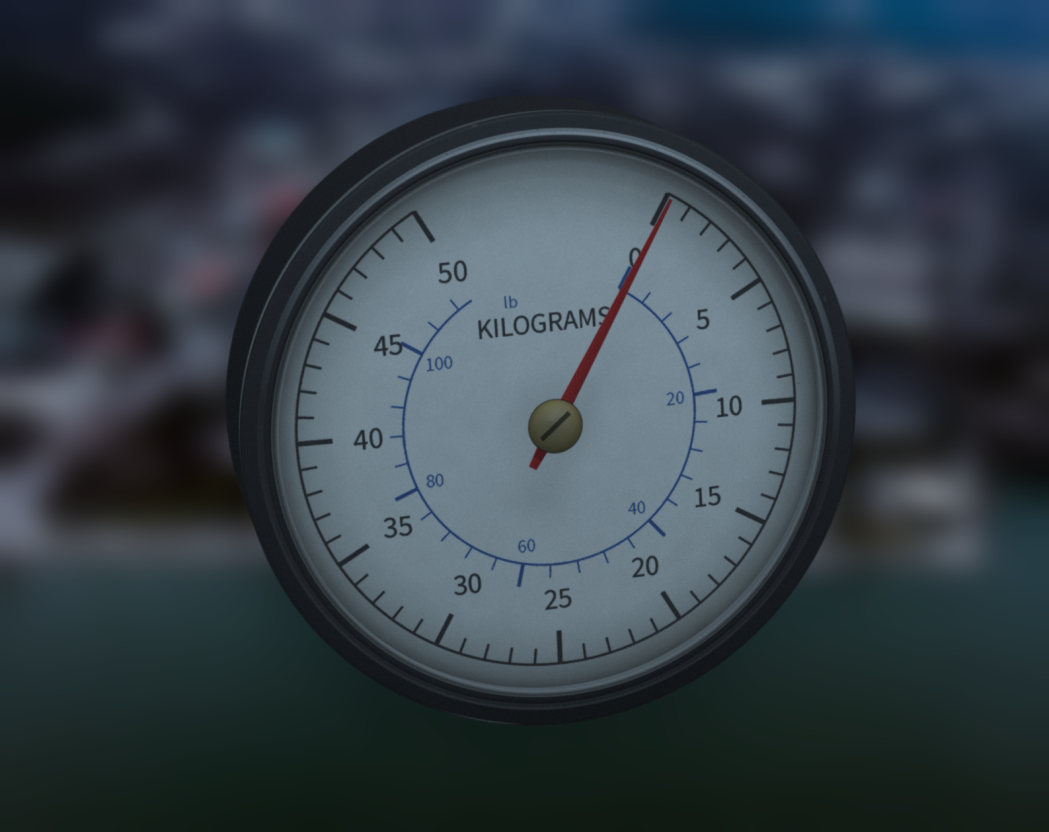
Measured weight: 0 kg
